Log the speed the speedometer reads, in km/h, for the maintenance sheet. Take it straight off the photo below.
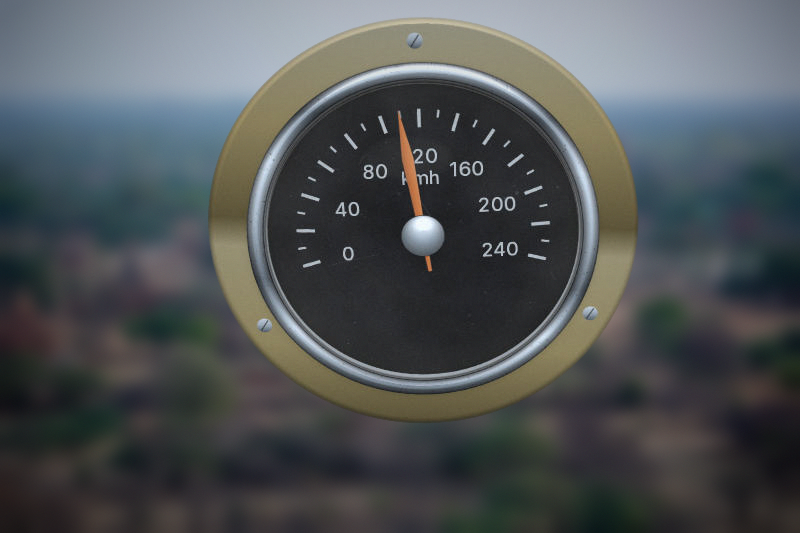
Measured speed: 110 km/h
